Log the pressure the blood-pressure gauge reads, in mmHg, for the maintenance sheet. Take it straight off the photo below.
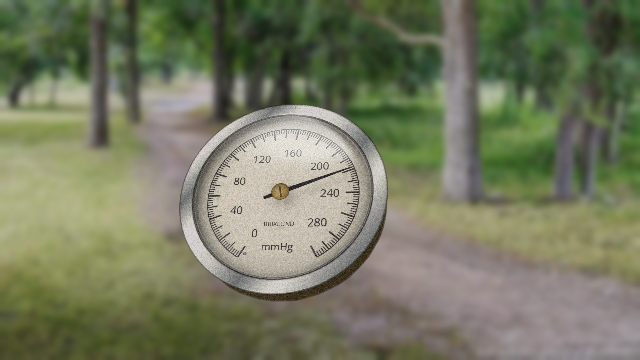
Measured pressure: 220 mmHg
